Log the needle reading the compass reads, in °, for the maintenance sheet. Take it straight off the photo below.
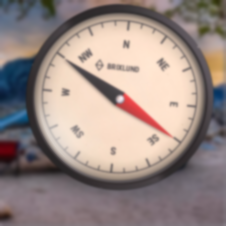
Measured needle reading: 120 °
